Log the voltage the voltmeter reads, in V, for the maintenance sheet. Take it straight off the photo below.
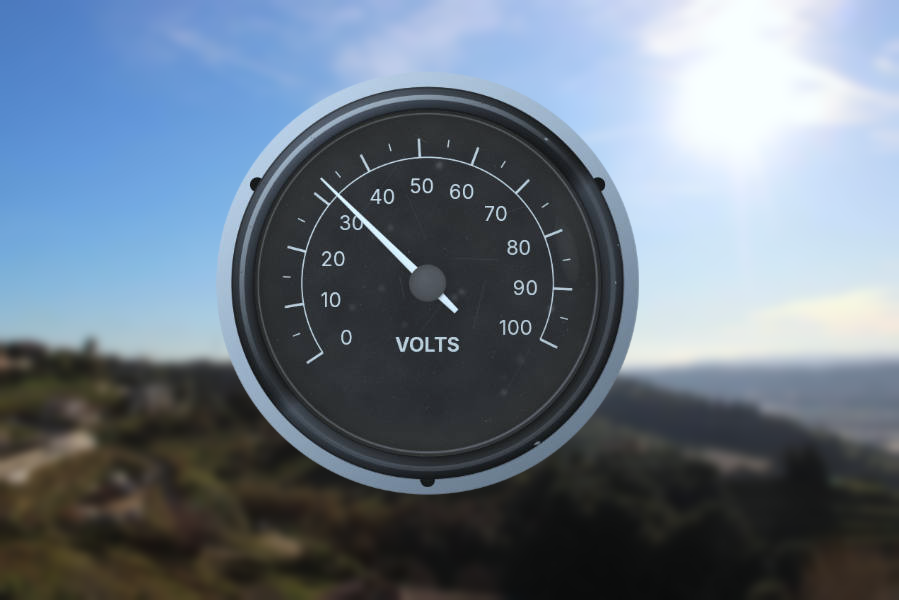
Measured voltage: 32.5 V
